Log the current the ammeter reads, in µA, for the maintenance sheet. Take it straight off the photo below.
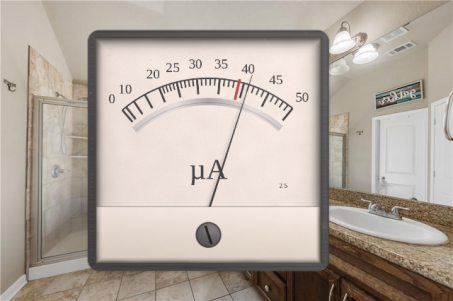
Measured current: 41 µA
